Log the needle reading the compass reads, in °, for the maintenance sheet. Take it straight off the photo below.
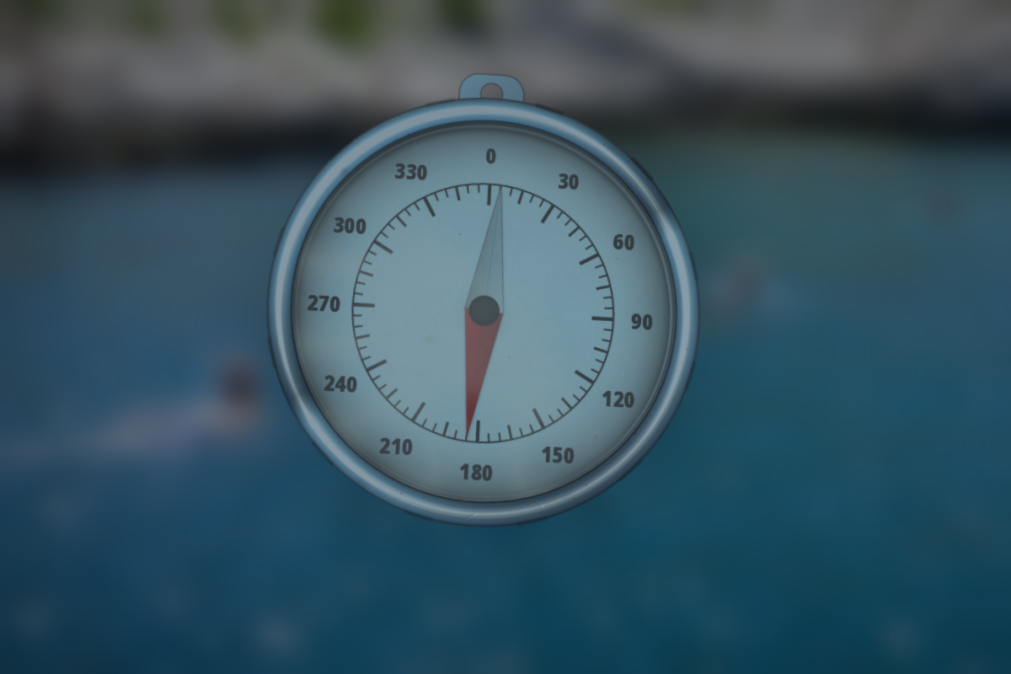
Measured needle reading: 185 °
